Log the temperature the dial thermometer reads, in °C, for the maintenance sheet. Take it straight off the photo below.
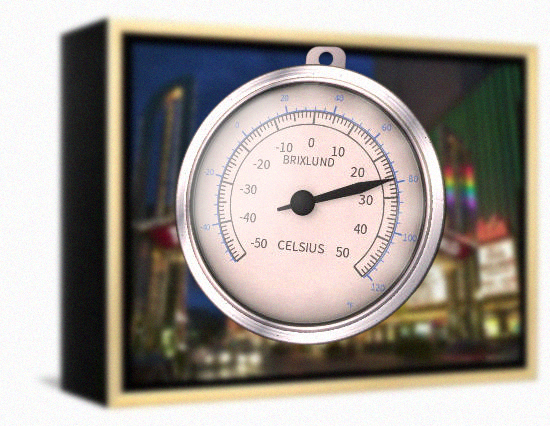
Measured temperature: 26 °C
